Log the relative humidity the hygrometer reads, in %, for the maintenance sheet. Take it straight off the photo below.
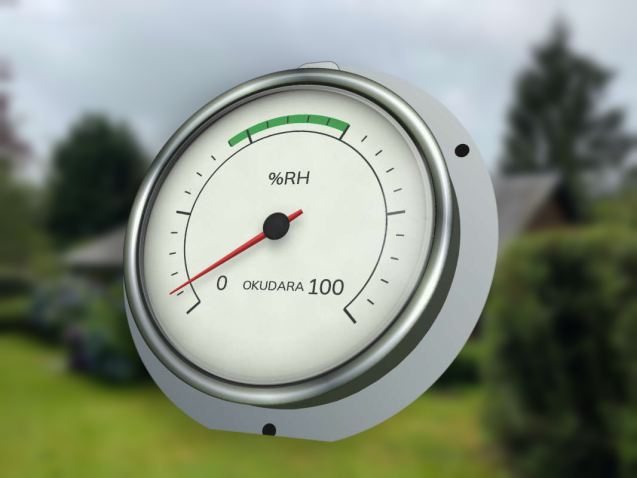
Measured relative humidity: 4 %
